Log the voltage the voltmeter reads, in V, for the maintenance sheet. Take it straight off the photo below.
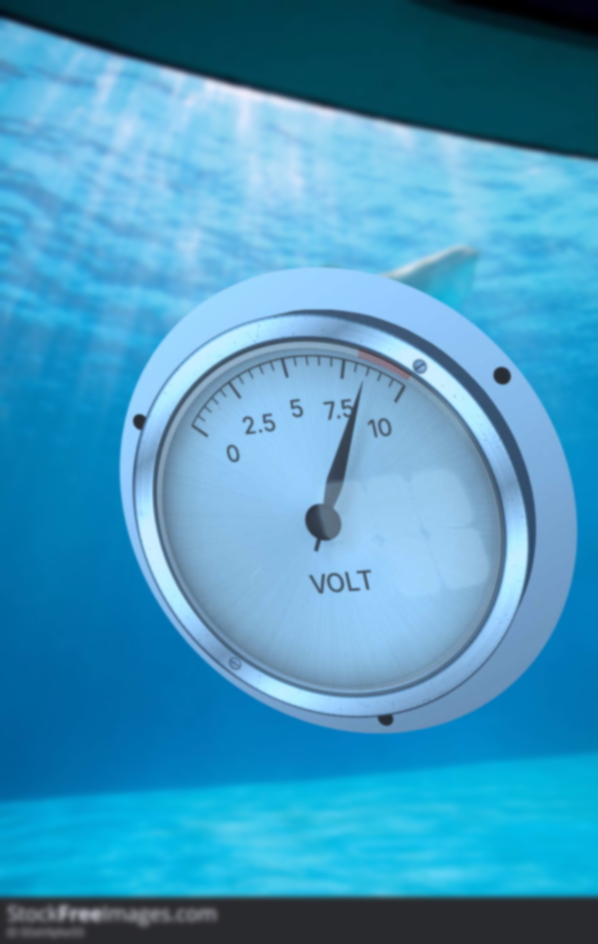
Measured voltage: 8.5 V
